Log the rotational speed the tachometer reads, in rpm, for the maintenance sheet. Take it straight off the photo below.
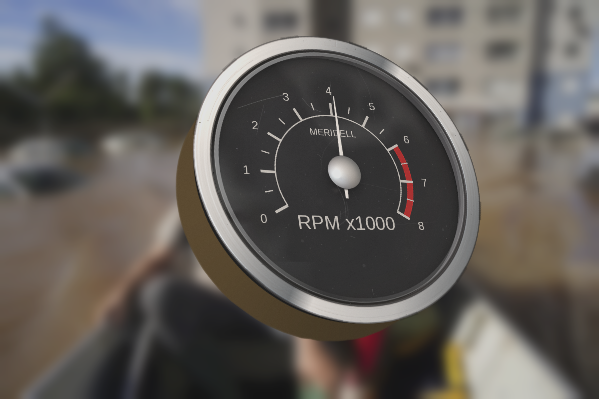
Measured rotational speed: 4000 rpm
